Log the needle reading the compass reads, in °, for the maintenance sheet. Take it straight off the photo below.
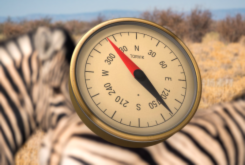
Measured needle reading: 320 °
